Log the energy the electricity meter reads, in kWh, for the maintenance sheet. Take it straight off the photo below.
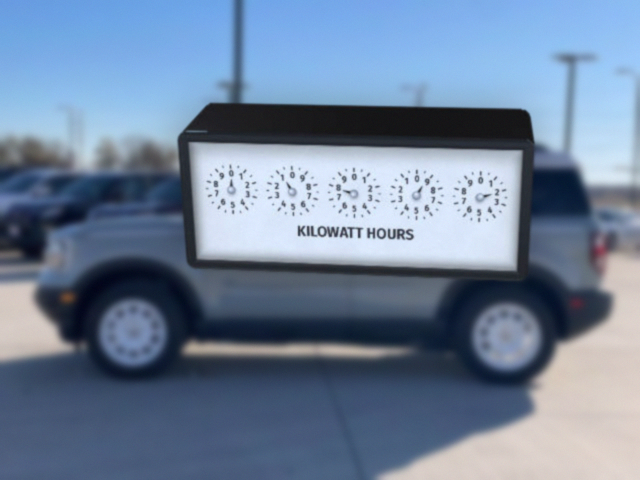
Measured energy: 792 kWh
